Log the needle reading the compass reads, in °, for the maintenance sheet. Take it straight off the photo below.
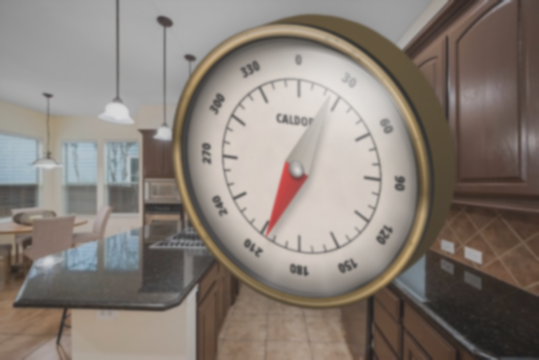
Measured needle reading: 205 °
